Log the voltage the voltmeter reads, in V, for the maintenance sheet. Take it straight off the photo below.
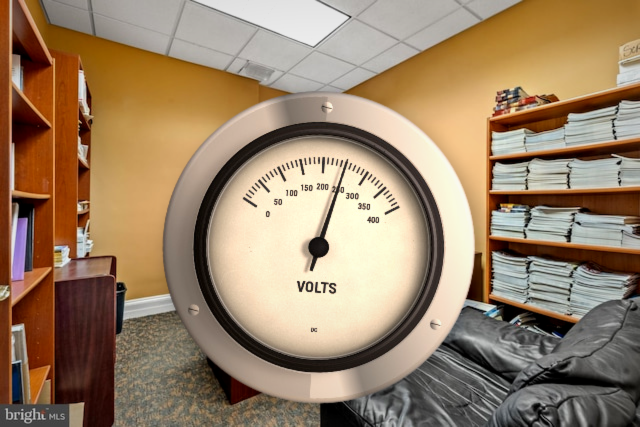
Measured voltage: 250 V
